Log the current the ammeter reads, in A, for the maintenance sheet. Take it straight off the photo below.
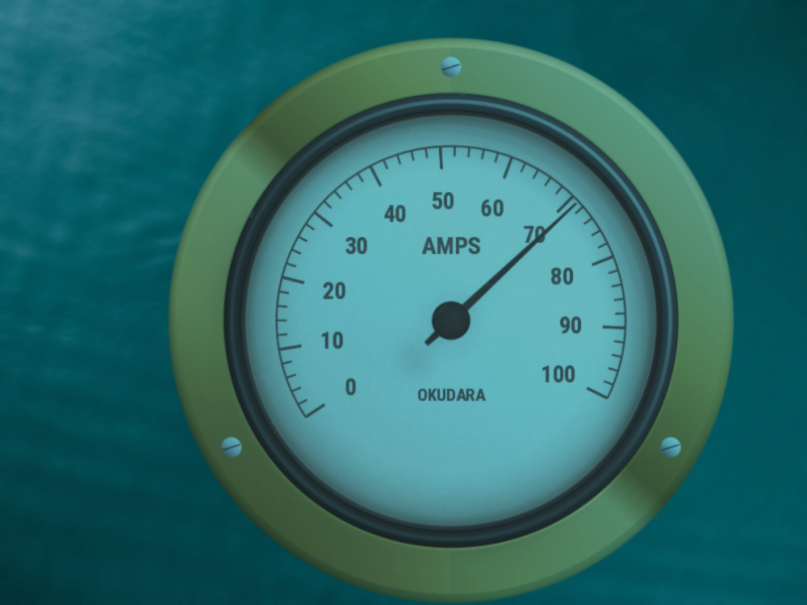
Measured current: 71 A
